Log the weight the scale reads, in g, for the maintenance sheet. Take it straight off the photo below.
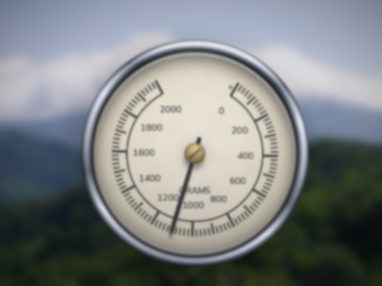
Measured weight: 1100 g
